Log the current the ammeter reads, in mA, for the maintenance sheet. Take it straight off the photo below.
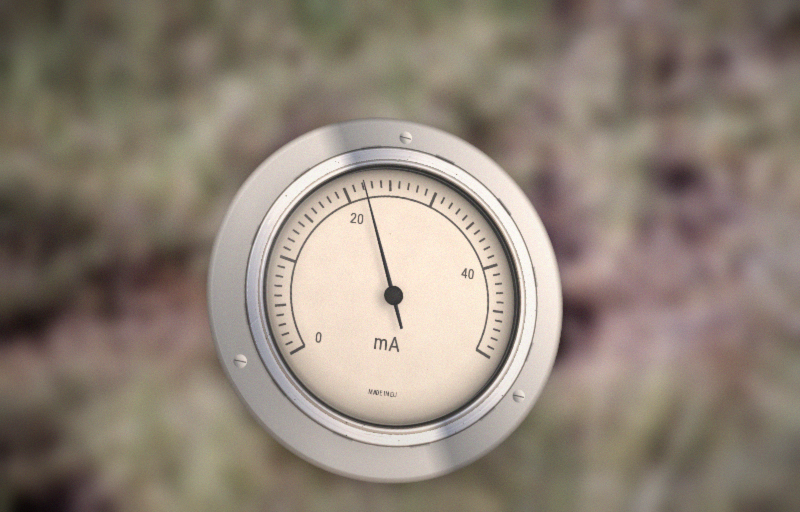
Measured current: 22 mA
